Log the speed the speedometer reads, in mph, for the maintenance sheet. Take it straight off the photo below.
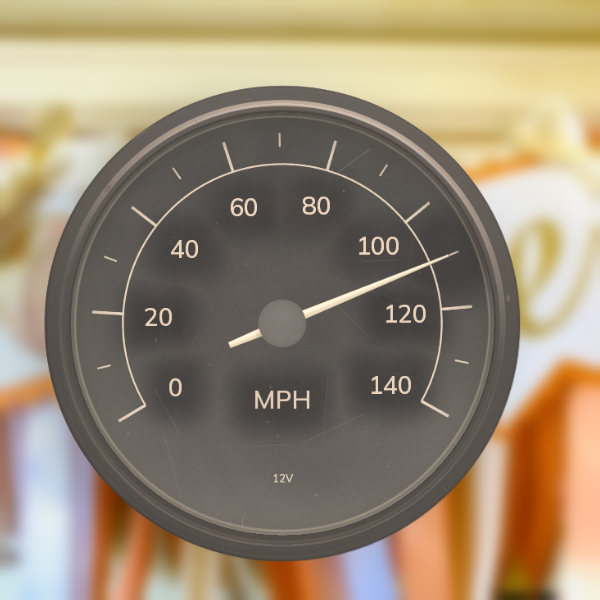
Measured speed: 110 mph
